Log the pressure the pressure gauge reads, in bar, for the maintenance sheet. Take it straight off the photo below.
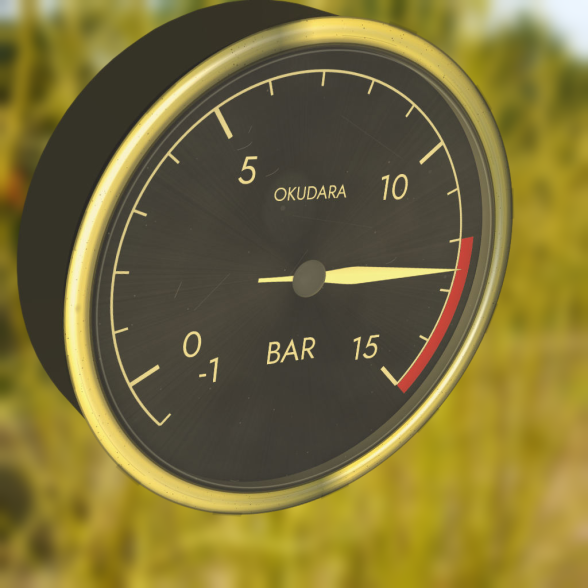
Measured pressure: 12.5 bar
